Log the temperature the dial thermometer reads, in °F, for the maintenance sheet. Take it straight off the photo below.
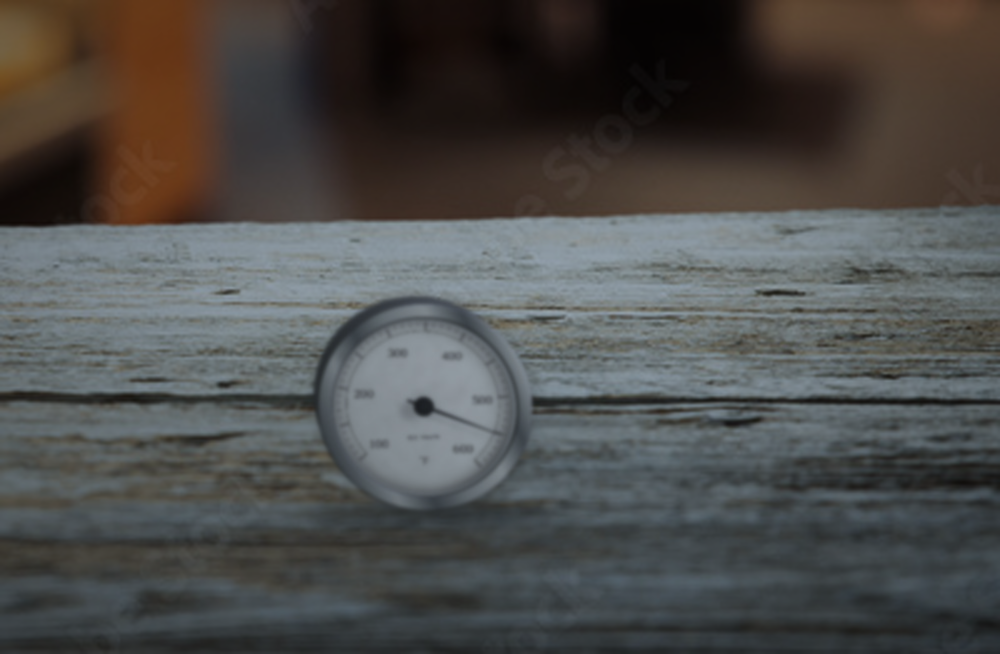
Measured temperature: 550 °F
